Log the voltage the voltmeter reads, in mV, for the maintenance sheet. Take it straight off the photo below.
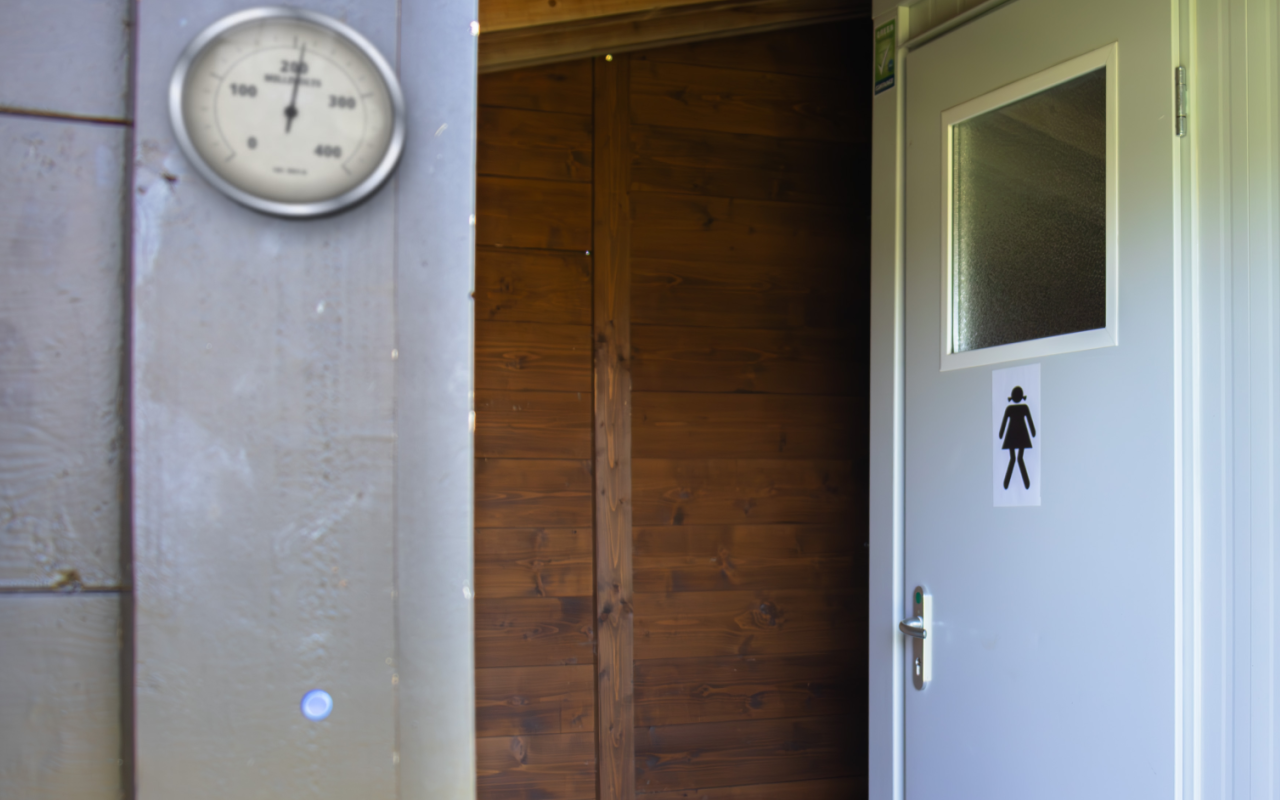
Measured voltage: 210 mV
